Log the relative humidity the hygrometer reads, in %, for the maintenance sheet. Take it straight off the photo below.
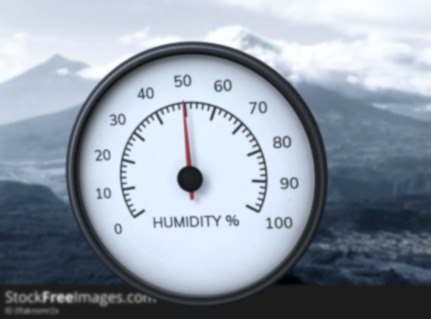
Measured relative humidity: 50 %
